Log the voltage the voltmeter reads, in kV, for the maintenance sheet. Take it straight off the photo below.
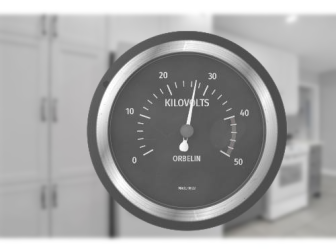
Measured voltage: 27 kV
